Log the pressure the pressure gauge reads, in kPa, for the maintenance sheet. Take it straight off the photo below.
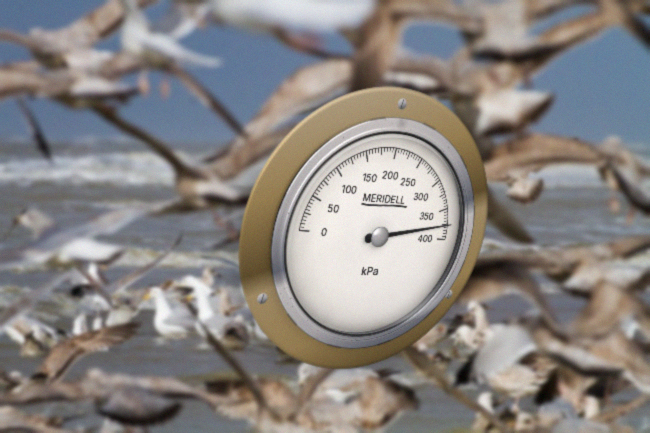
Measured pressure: 375 kPa
